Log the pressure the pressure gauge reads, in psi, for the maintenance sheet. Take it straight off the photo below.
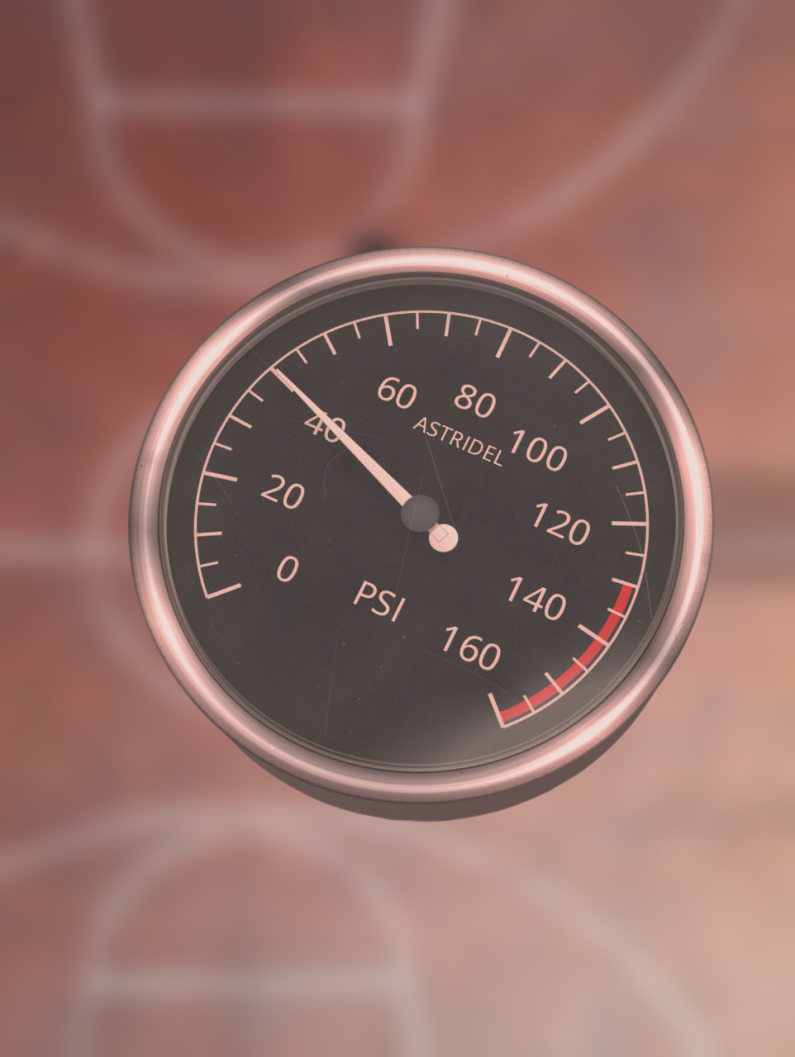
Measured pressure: 40 psi
